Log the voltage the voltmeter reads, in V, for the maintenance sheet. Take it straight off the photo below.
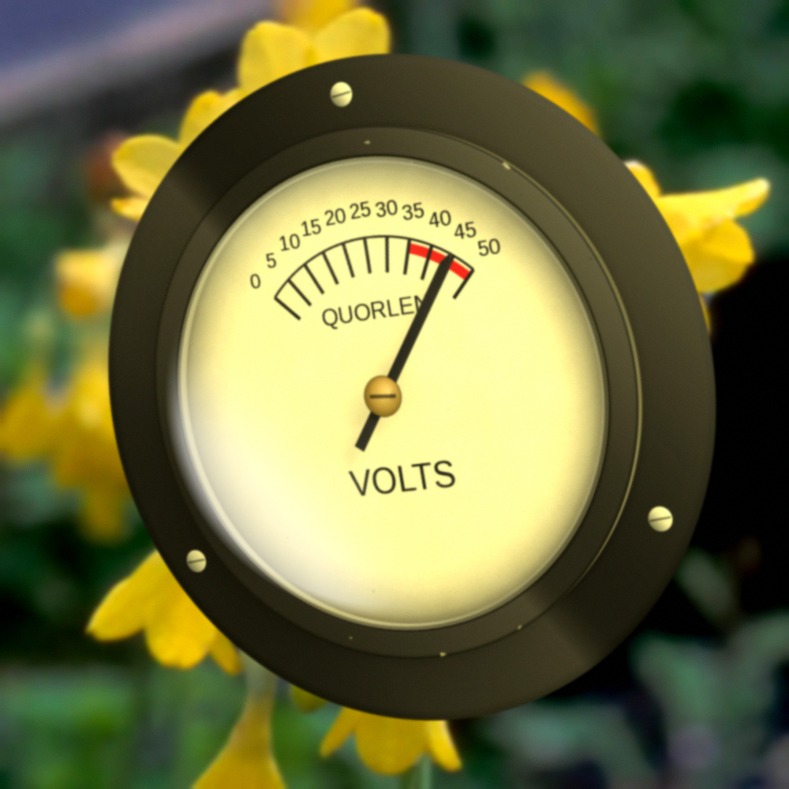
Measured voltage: 45 V
